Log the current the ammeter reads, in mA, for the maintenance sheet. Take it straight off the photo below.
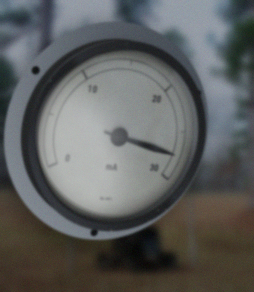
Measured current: 27.5 mA
